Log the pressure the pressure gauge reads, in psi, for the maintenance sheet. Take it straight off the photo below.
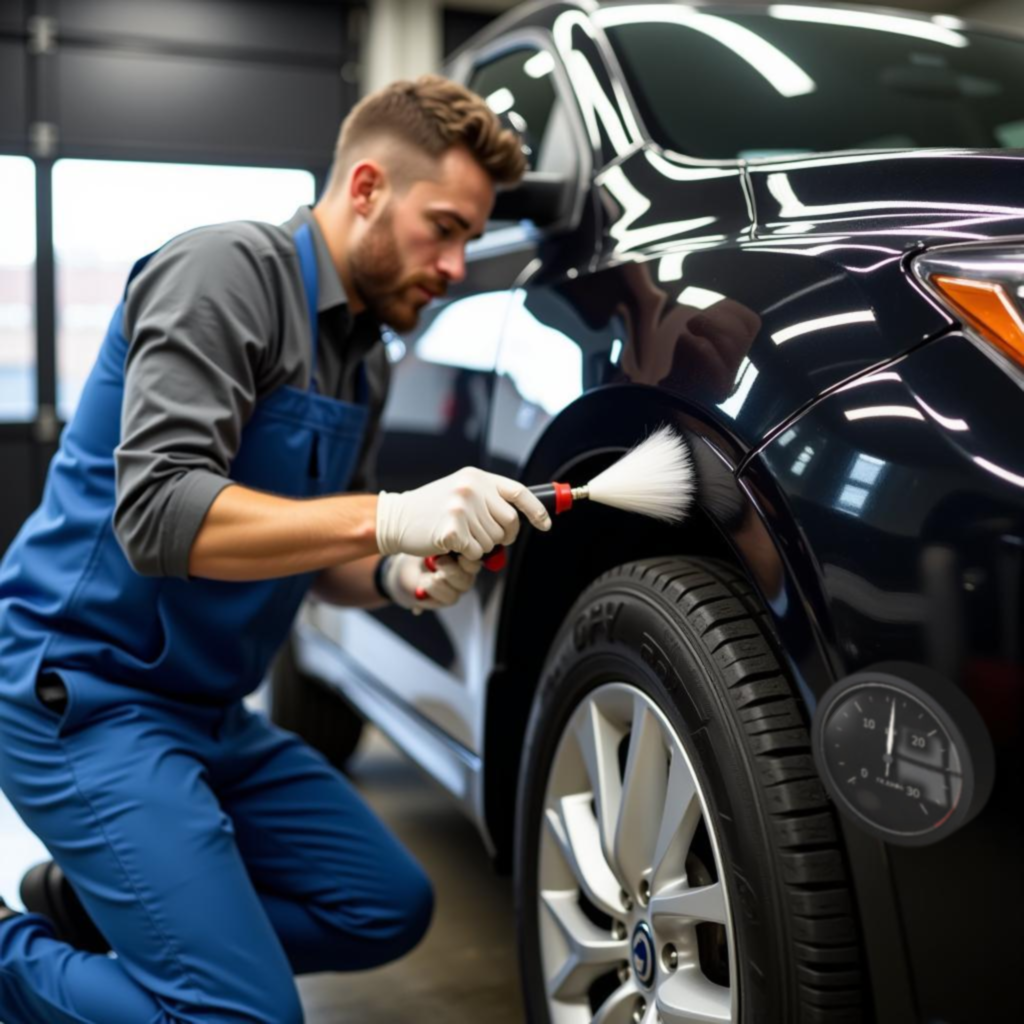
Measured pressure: 15 psi
